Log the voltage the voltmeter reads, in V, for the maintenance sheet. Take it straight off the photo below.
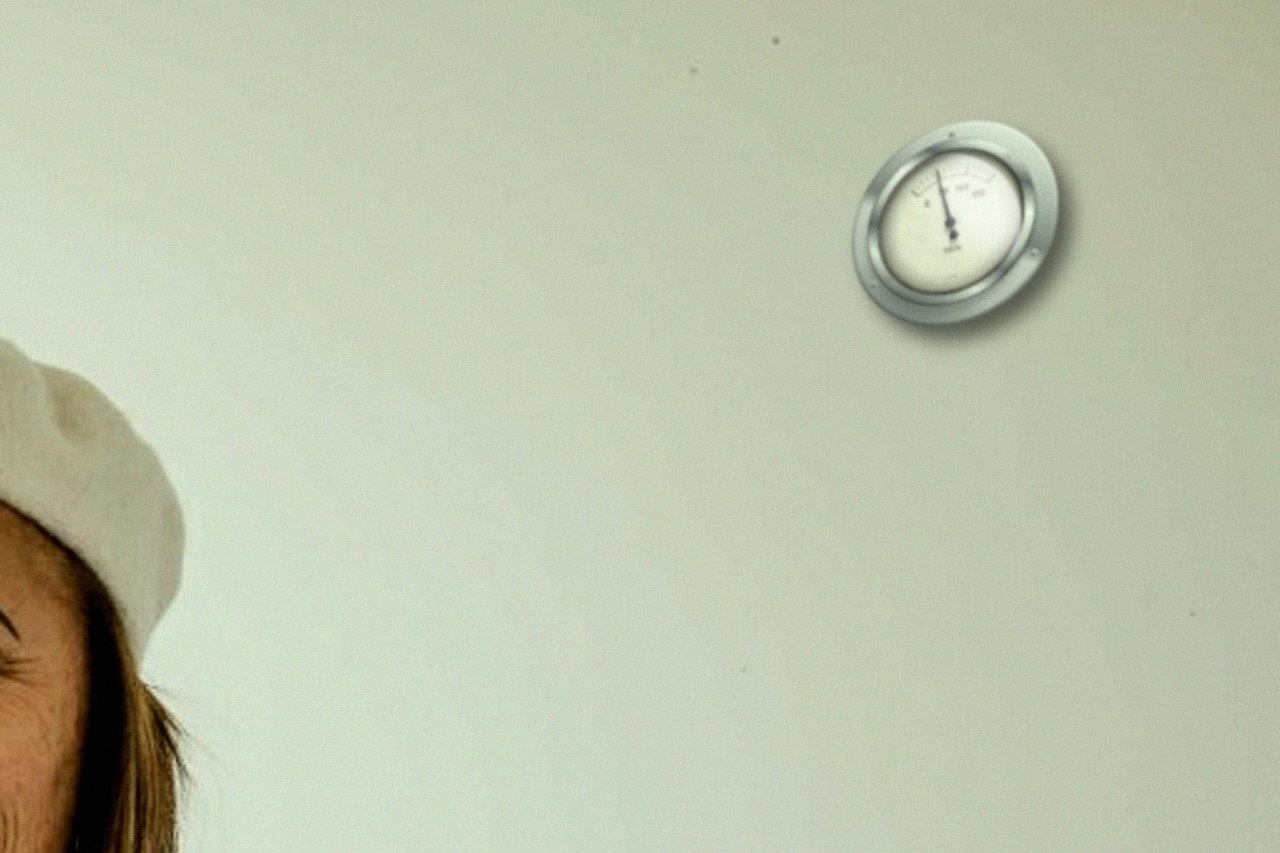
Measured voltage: 50 V
